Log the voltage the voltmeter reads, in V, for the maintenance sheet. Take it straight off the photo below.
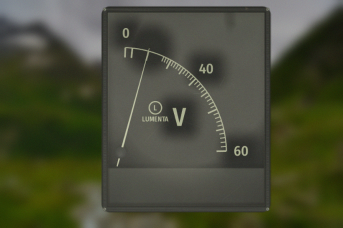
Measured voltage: 20 V
